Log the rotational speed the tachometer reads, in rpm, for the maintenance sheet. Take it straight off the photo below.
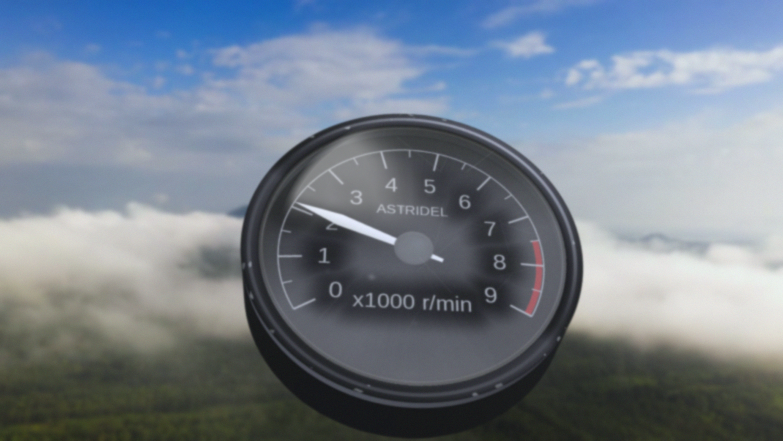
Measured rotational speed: 2000 rpm
